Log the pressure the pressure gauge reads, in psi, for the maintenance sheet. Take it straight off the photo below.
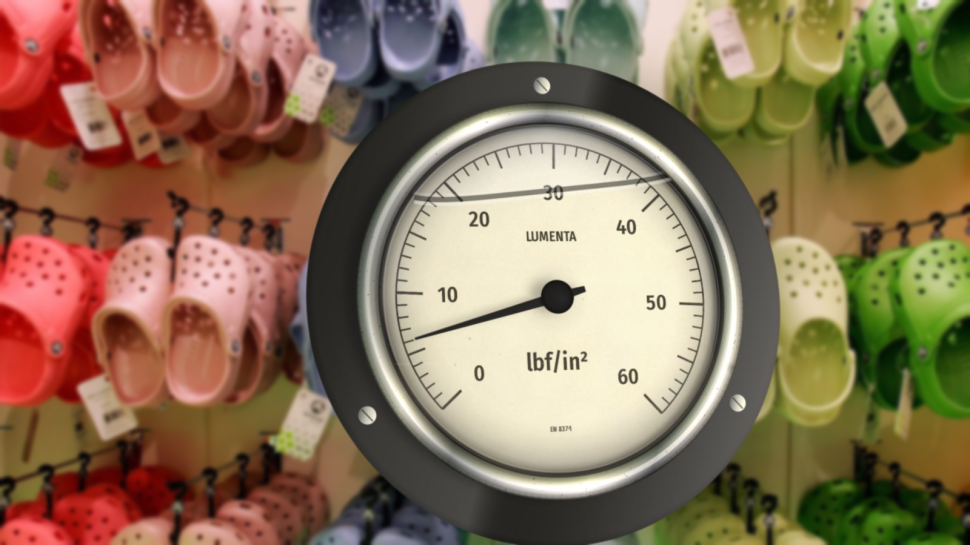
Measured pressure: 6 psi
